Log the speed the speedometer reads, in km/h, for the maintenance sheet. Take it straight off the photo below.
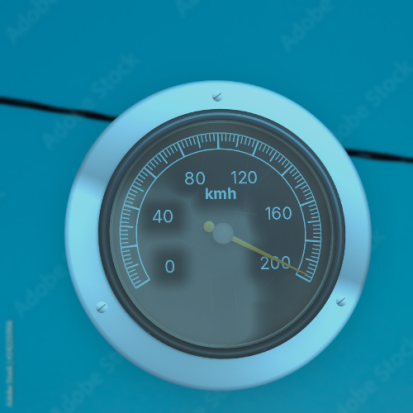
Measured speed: 198 km/h
